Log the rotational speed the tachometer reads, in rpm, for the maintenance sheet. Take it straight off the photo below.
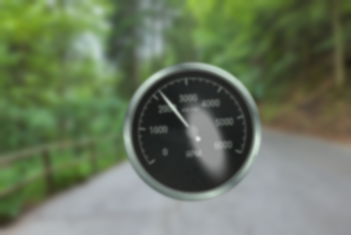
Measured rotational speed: 2200 rpm
